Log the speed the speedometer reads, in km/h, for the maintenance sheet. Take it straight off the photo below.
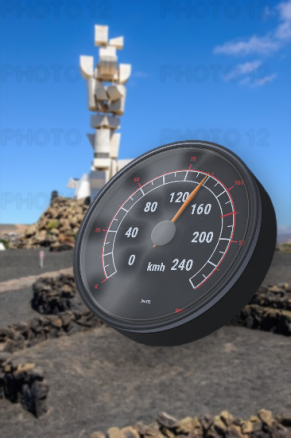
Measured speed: 140 km/h
